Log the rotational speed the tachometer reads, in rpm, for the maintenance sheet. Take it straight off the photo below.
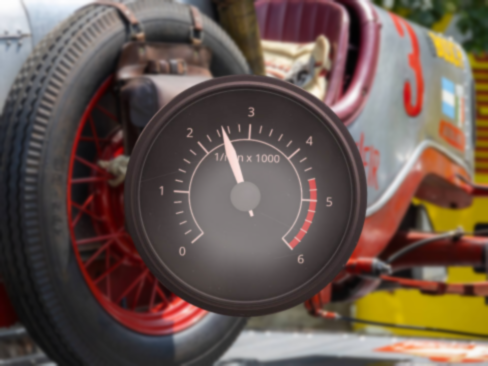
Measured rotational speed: 2500 rpm
